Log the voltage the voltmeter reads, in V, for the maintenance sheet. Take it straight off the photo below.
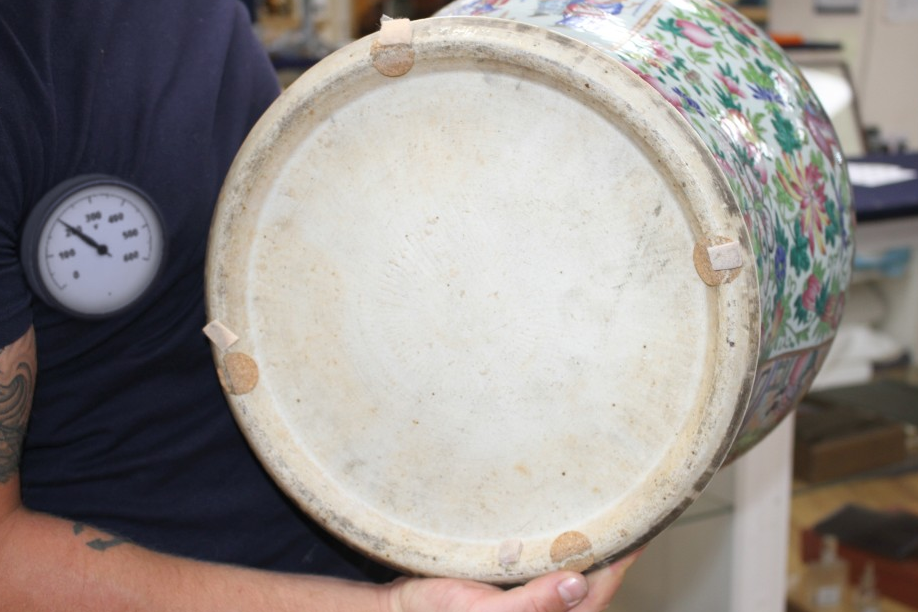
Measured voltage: 200 V
